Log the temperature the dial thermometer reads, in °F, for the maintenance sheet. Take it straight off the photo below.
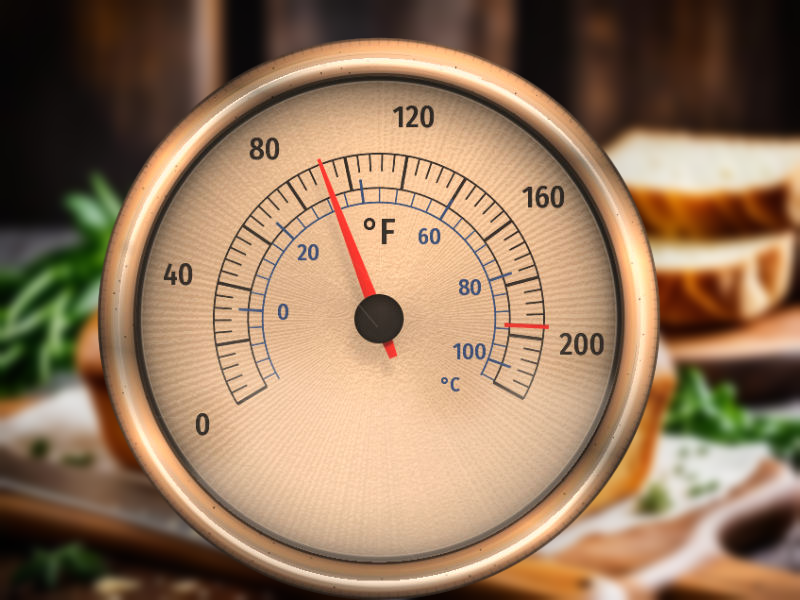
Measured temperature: 92 °F
